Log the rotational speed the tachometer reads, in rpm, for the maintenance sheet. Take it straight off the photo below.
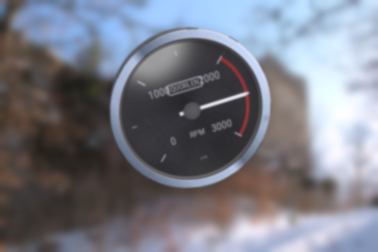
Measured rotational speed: 2500 rpm
